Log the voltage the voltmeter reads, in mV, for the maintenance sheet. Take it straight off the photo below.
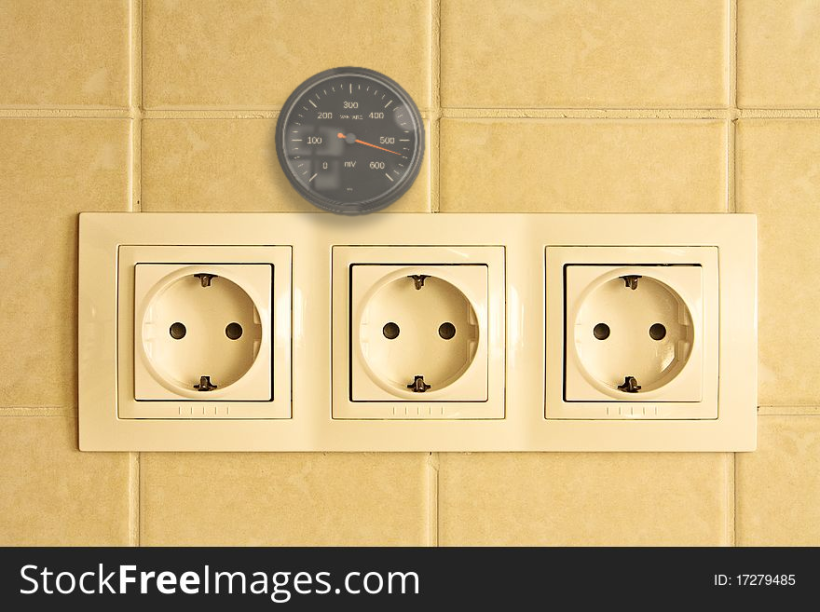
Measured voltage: 540 mV
